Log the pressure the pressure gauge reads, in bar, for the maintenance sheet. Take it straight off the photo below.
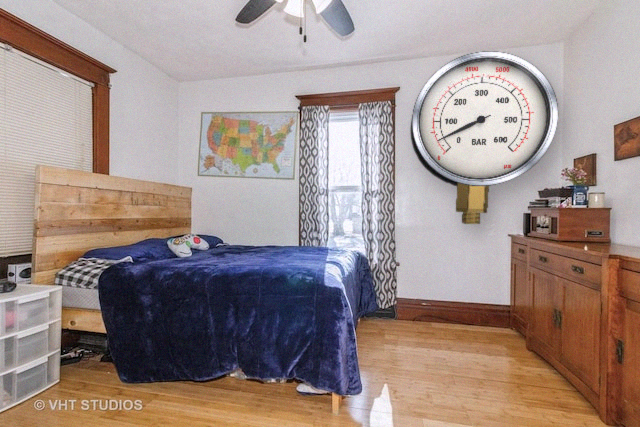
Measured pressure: 40 bar
